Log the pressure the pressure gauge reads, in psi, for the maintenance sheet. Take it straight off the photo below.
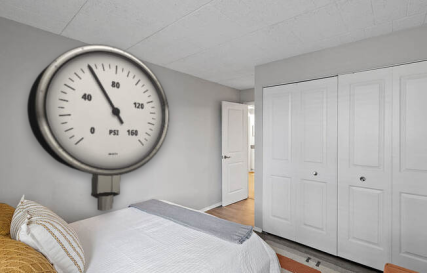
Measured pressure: 60 psi
